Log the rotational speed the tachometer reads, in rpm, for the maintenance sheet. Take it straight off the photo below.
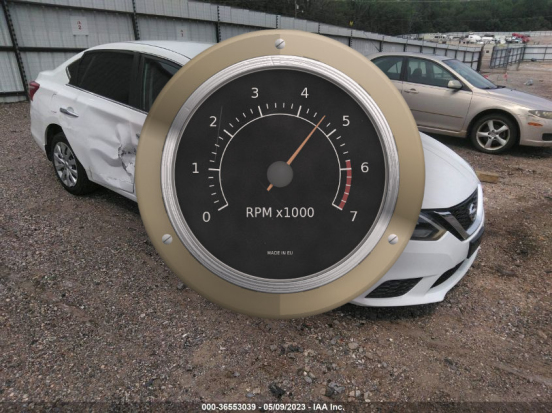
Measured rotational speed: 4600 rpm
